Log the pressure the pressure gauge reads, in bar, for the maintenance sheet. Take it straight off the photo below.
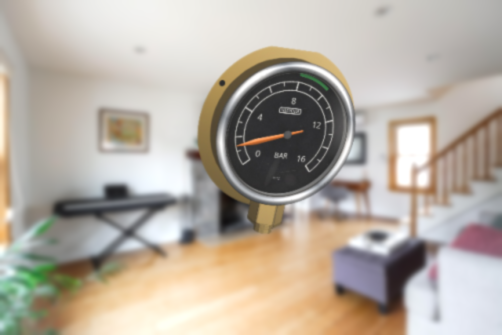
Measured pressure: 1.5 bar
